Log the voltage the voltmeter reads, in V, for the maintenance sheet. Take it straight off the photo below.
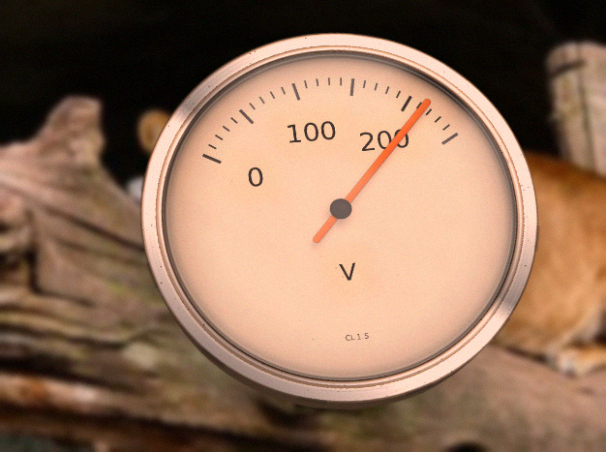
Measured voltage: 215 V
